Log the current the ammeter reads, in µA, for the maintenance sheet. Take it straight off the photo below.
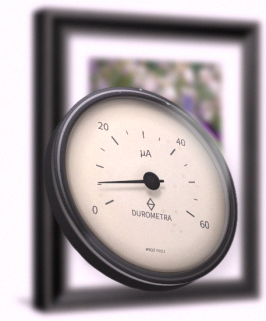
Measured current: 5 µA
